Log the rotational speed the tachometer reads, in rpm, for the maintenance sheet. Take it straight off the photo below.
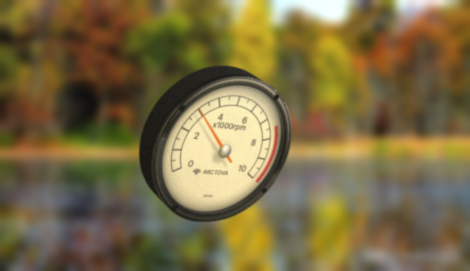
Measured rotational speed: 3000 rpm
